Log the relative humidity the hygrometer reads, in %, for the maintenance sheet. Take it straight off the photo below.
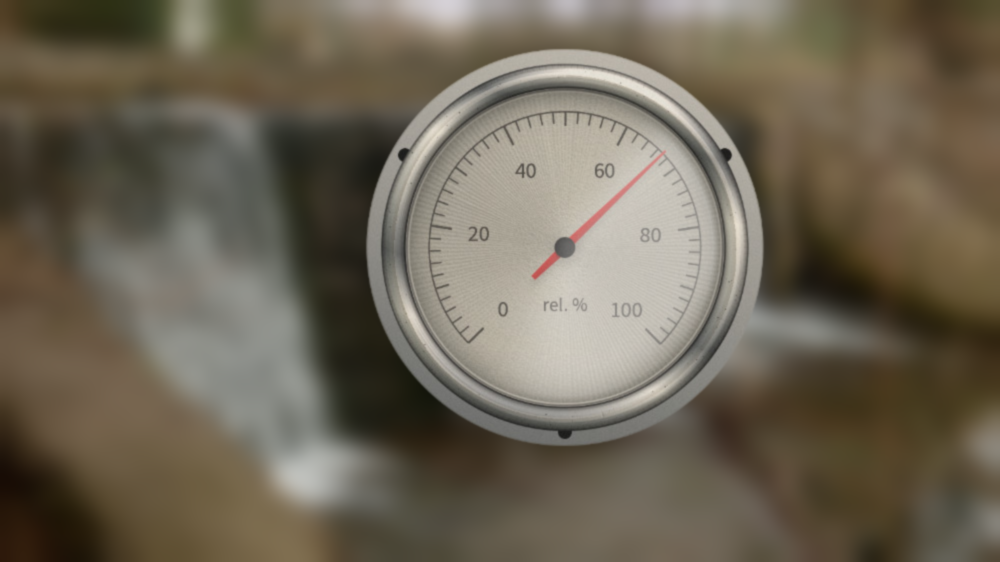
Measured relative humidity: 67 %
